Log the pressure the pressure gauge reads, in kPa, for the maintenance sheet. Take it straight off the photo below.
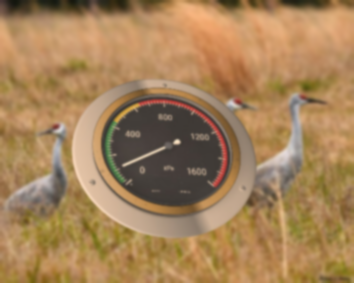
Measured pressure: 100 kPa
